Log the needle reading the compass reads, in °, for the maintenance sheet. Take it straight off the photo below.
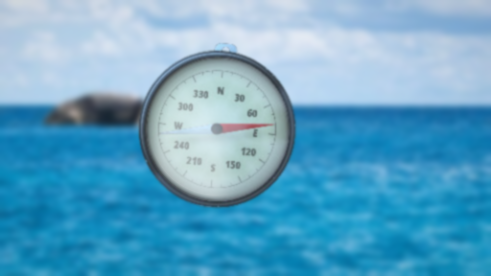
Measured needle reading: 80 °
